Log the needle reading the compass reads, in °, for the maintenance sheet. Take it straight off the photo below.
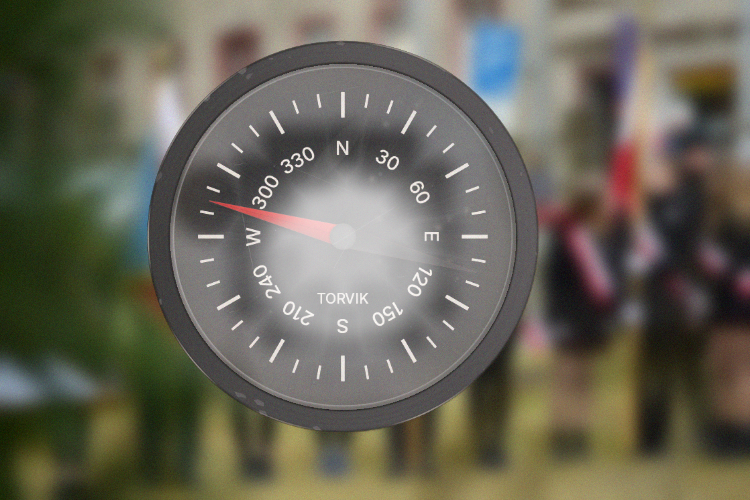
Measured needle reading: 285 °
